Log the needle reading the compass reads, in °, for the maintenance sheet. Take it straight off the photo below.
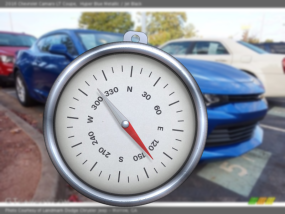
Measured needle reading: 135 °
